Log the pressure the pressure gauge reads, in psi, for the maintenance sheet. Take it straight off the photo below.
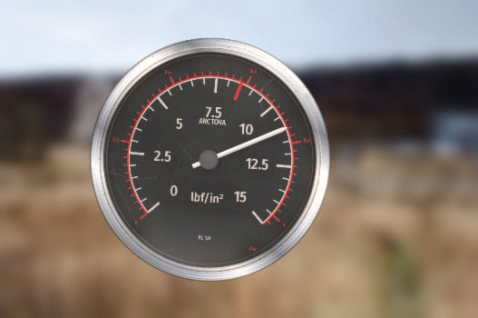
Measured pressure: 11 psi
